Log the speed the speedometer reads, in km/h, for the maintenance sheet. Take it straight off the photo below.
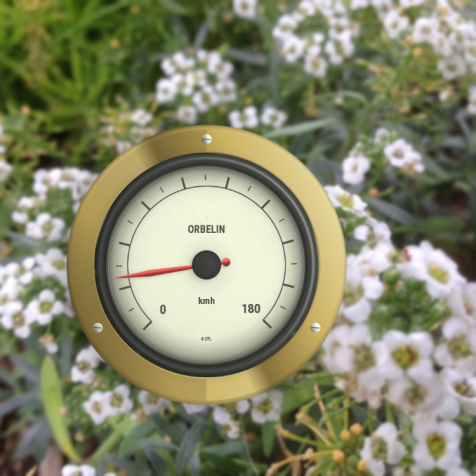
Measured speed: 25 km/h
